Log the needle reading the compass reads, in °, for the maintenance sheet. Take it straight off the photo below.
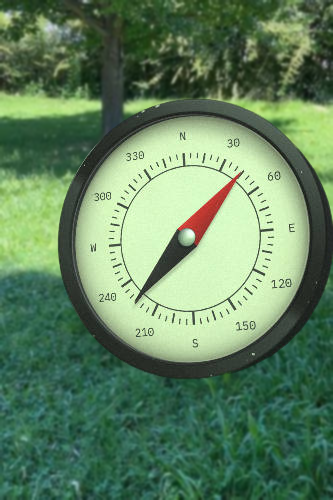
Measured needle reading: 45 °
